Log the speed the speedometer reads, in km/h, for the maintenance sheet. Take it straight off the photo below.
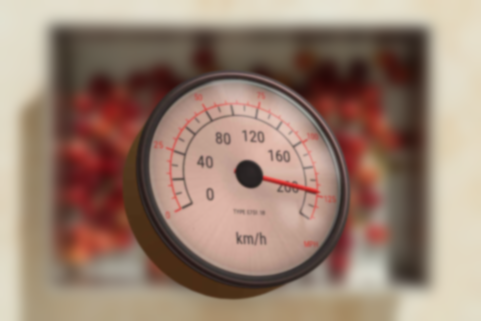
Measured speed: 200 km/h
